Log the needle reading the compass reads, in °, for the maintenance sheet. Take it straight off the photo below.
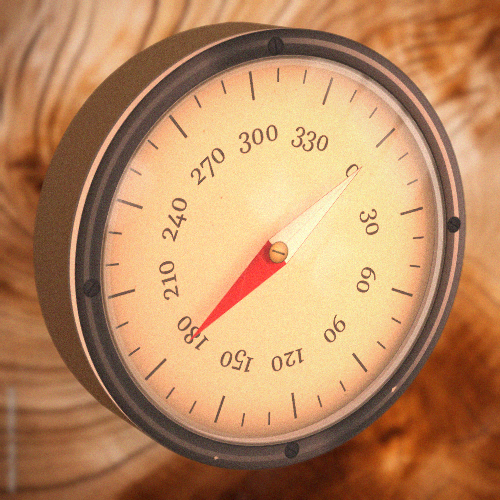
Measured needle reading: 180 °
